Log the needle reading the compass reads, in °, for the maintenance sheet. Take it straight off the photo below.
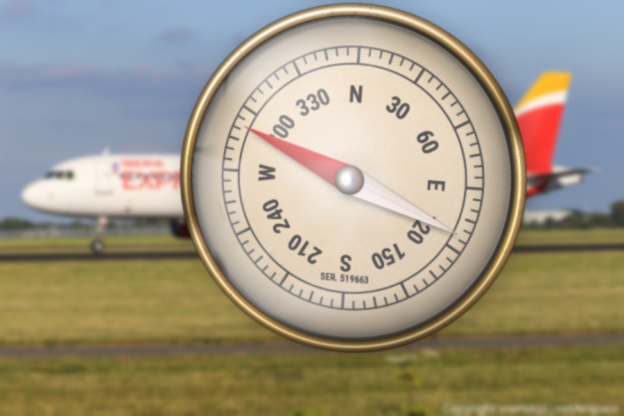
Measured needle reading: 292.5 °
